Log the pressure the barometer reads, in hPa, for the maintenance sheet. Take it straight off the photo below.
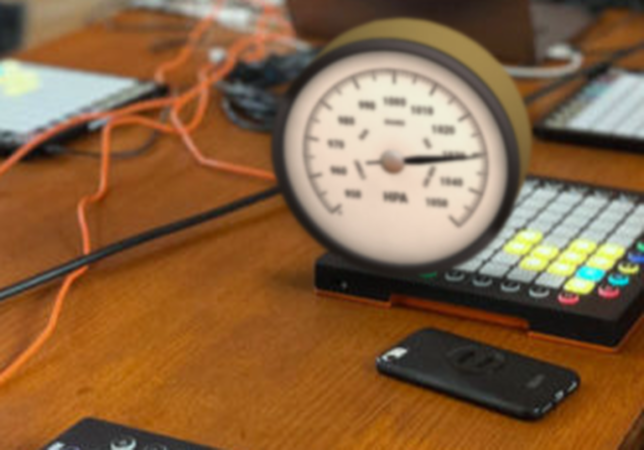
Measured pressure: 1030 hPa
